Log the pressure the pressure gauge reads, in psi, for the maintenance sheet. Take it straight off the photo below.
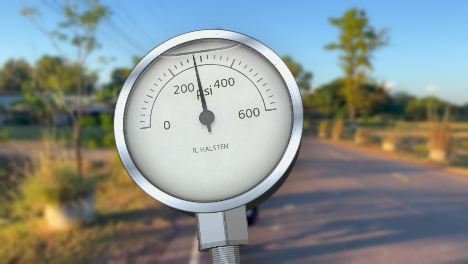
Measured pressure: 280 psi
